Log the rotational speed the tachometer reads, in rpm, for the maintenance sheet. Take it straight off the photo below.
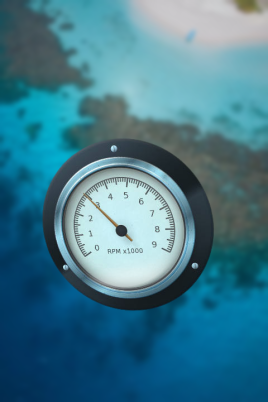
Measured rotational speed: 3000 rpm
